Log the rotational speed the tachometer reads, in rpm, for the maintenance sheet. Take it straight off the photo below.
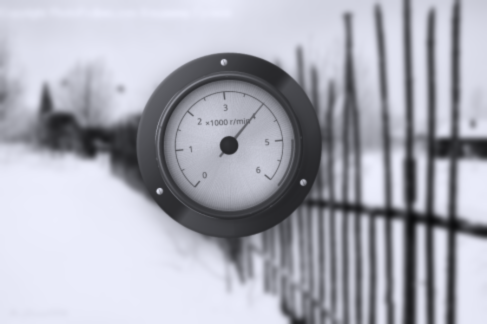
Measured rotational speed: 4000 rpm
